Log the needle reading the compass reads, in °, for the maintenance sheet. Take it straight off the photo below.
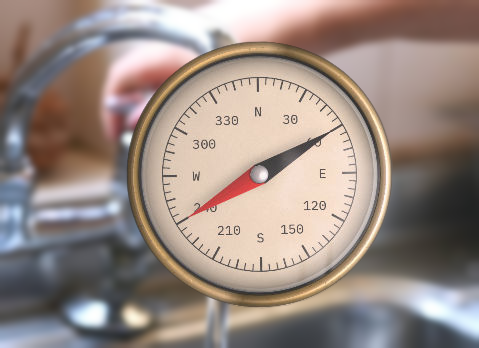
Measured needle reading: 240 °
